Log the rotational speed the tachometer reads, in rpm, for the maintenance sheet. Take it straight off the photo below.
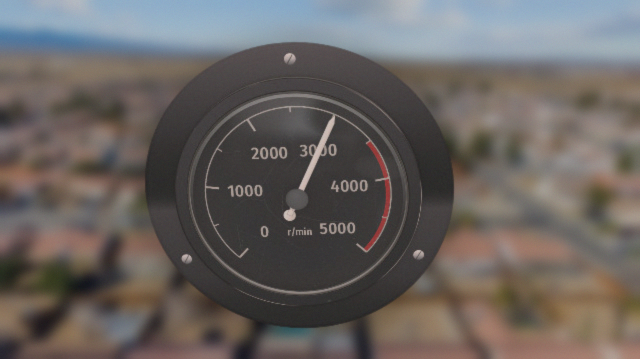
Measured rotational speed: 3000 rpm
